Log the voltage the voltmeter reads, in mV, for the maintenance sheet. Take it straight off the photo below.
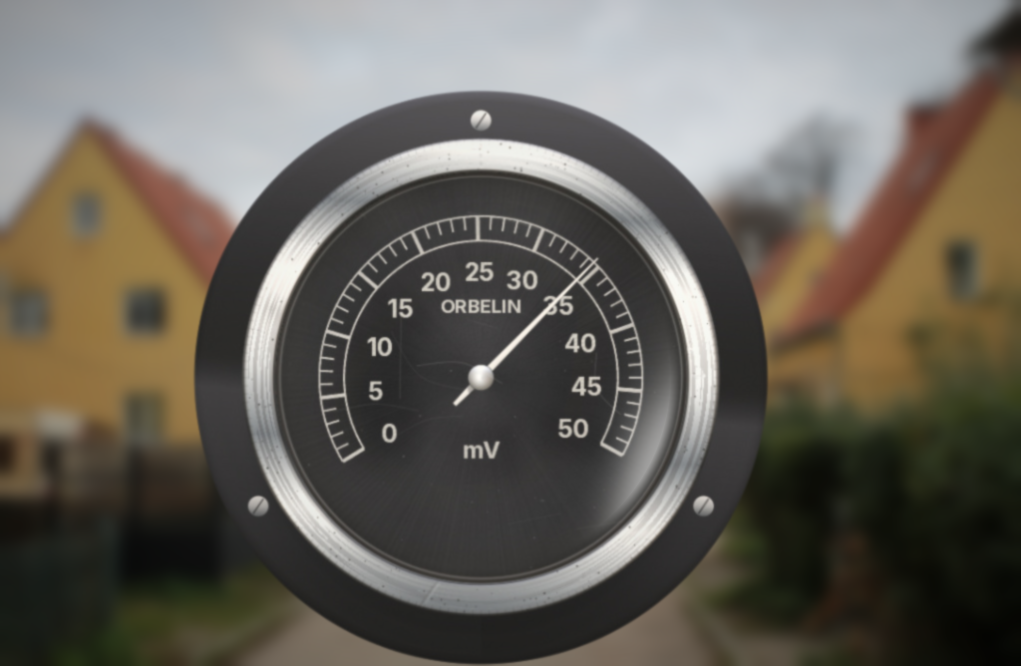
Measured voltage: 34.5 mV
